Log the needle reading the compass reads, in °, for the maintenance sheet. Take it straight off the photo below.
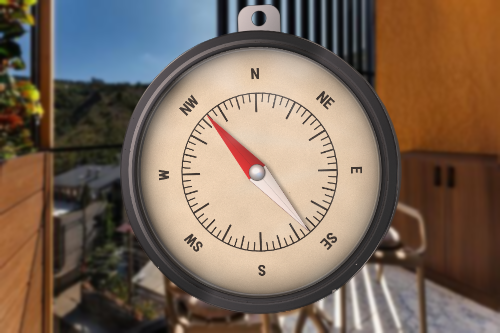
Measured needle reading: 320 °
